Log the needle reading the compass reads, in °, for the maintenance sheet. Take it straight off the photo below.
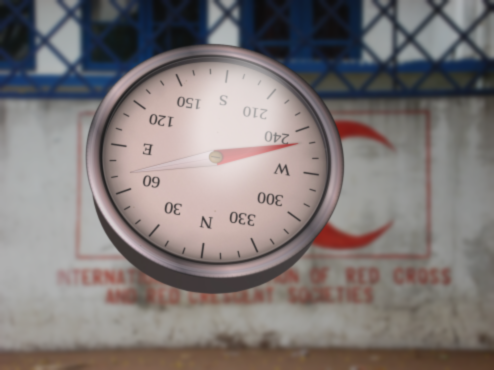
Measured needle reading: 250 °
